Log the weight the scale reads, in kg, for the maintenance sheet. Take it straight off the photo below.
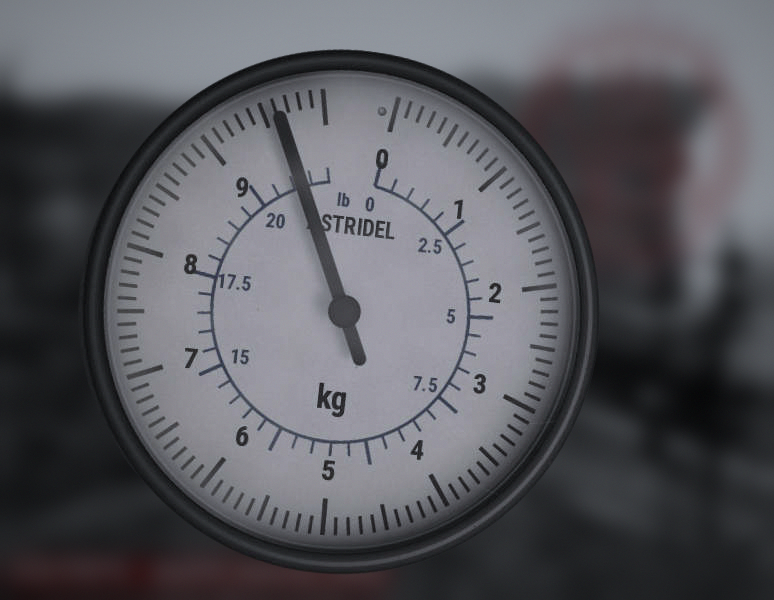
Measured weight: 9.6 kg
